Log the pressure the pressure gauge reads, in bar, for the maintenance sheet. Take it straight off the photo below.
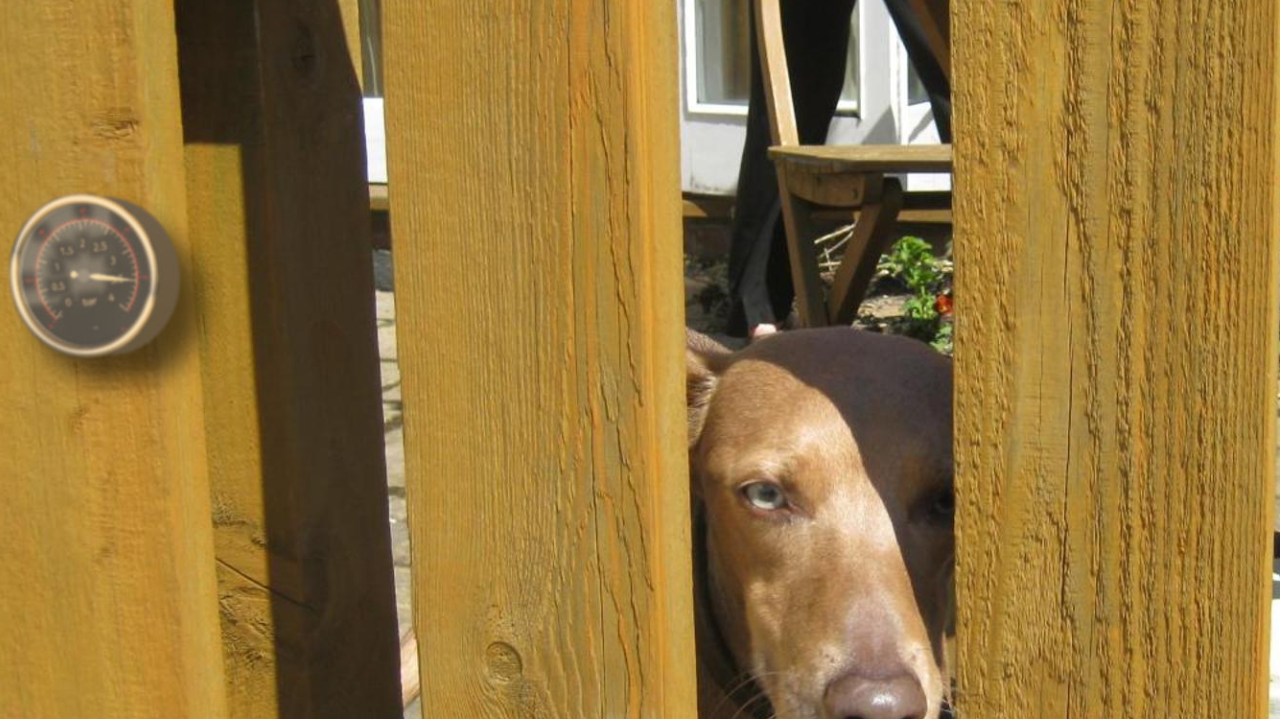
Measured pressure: 3.5 bar
